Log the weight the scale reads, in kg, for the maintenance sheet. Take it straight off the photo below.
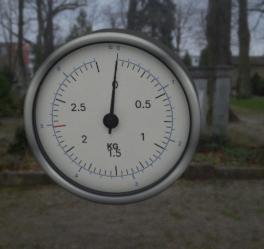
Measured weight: 0 kg
